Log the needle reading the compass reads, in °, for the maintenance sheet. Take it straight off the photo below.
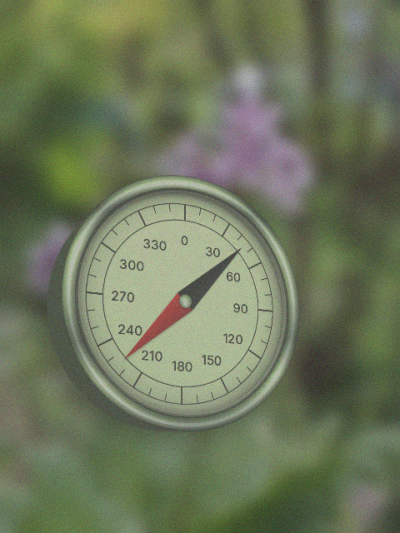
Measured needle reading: 225 °
